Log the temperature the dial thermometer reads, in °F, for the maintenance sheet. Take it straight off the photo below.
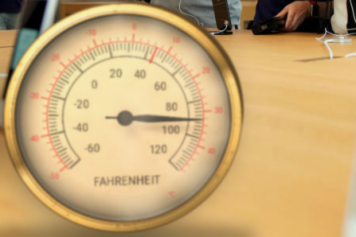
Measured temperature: 90 °F
